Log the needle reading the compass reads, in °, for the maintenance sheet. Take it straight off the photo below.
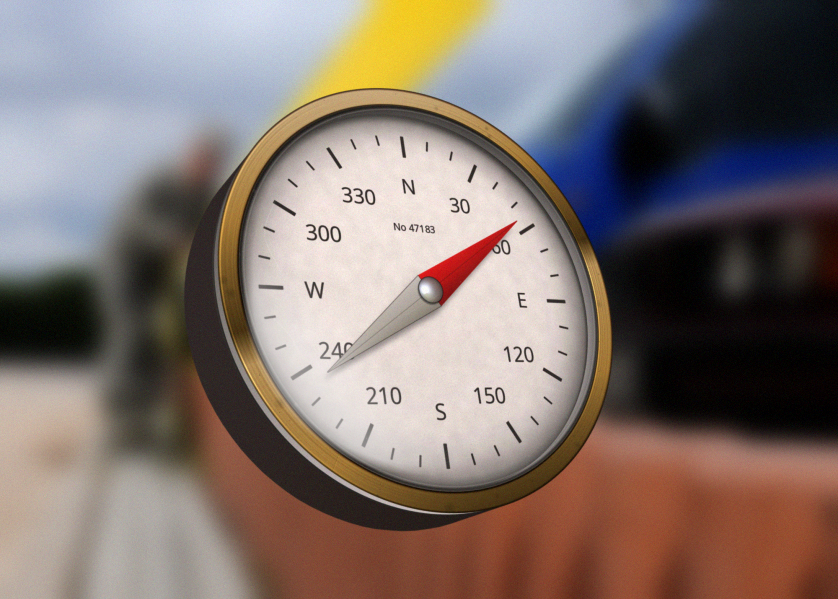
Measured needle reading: 55 °
